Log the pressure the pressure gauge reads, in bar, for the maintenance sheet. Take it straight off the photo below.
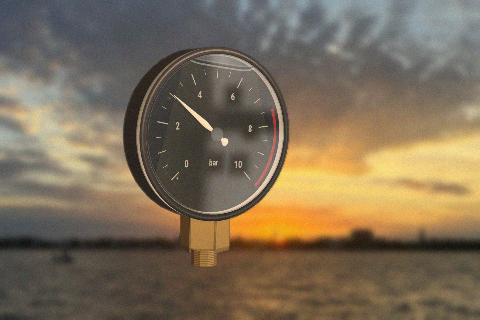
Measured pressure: 3 bar
